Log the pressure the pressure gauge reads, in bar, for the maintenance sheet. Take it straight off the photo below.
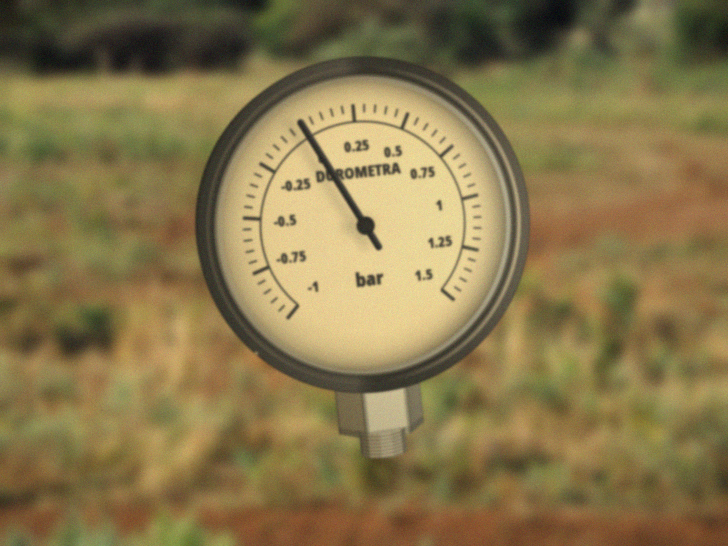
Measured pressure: 0 bar
